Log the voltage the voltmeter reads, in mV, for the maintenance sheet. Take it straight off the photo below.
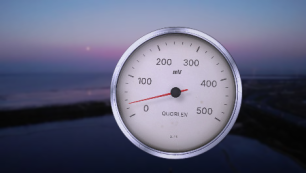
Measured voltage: 30 mV
